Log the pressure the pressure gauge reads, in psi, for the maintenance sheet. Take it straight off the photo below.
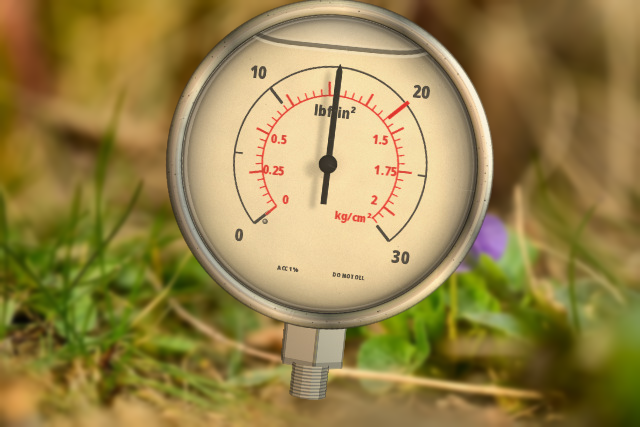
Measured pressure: 15 psi
